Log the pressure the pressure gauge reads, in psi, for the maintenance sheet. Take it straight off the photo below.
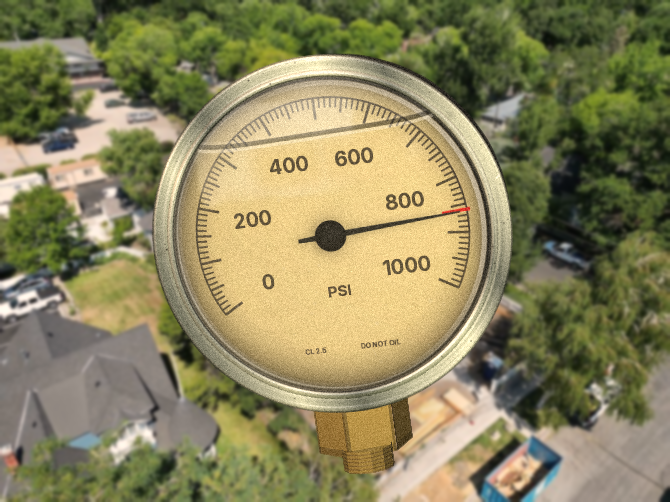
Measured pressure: 860 psi
